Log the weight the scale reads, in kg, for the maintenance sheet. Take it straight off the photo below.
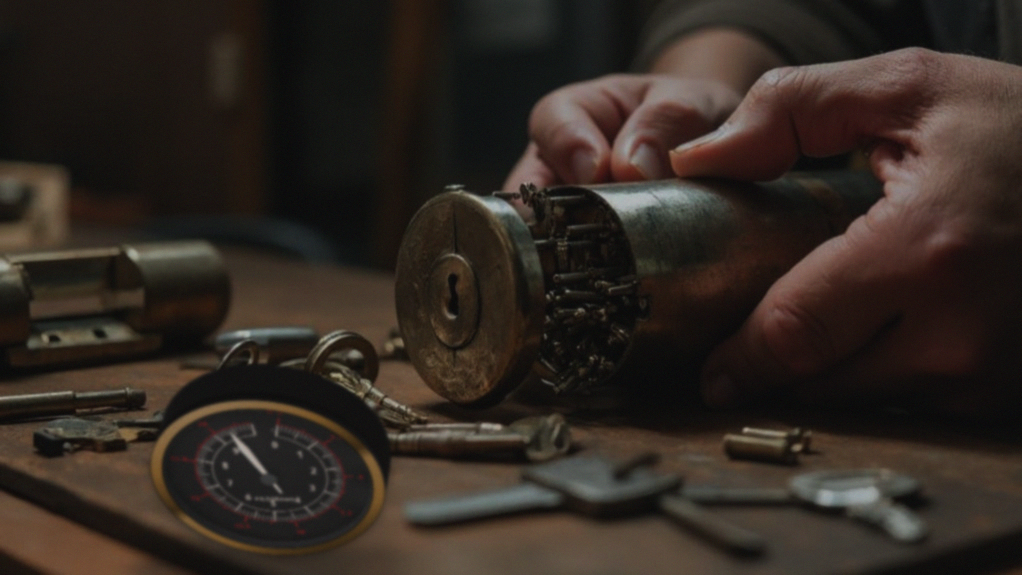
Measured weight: 9.5 kg
